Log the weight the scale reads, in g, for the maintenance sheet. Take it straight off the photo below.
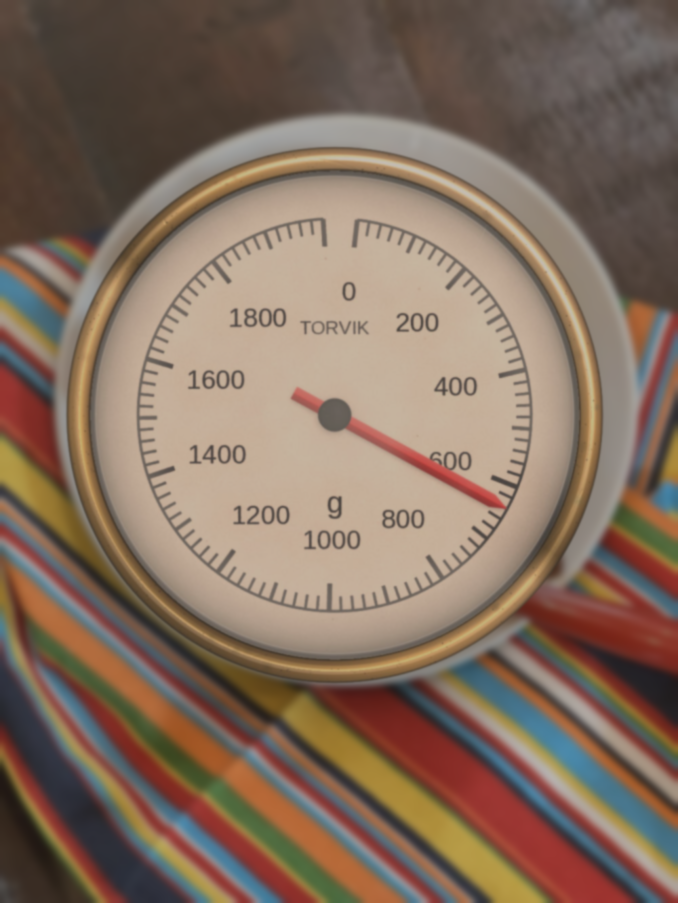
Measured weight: 640 g
